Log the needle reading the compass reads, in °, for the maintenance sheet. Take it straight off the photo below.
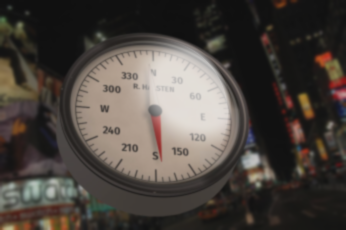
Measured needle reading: 175 °
